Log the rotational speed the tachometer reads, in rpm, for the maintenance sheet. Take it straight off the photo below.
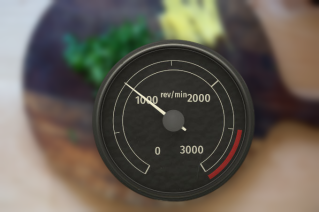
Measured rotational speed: 1000 rpm
